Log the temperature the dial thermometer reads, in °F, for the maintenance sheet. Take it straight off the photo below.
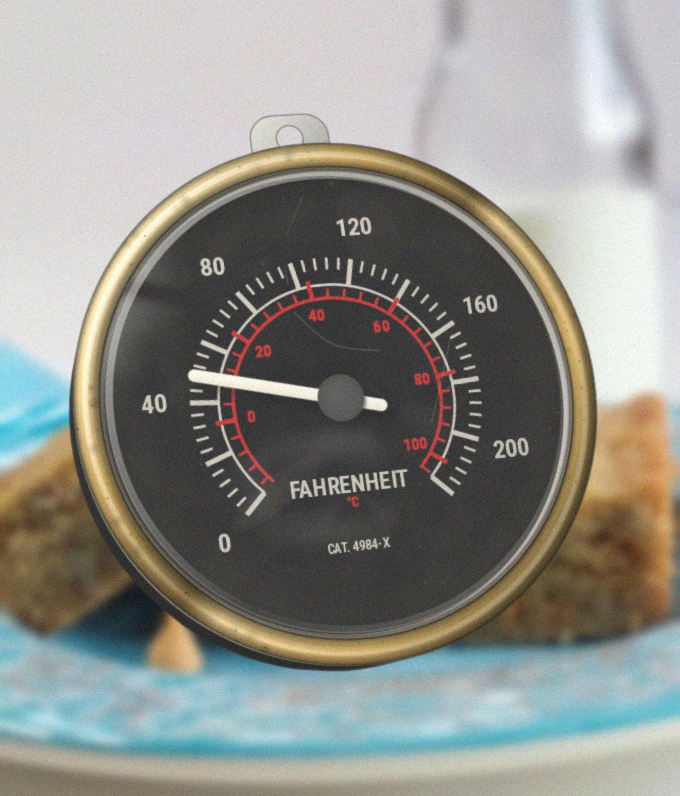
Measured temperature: 48 °F
